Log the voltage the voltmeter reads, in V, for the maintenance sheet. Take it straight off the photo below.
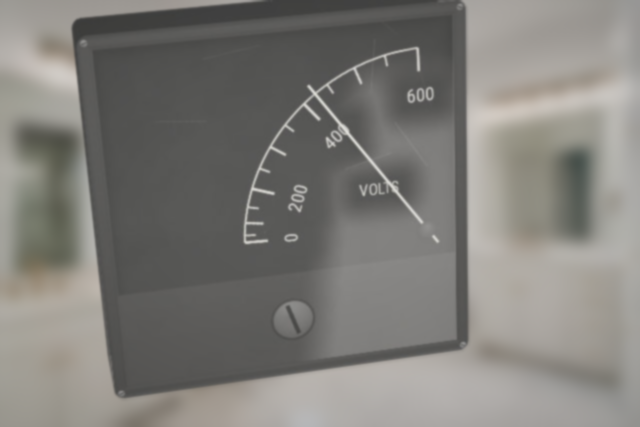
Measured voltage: 425 V
